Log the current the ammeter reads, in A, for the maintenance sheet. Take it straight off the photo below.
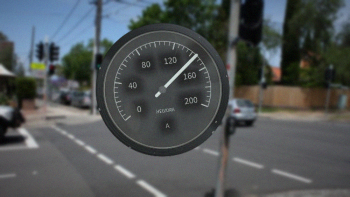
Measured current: 145 A
